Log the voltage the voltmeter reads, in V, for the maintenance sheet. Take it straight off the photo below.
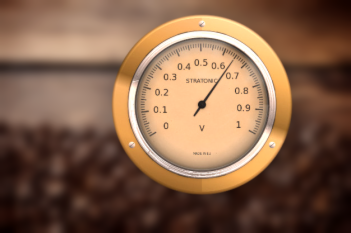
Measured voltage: 0.65 V
